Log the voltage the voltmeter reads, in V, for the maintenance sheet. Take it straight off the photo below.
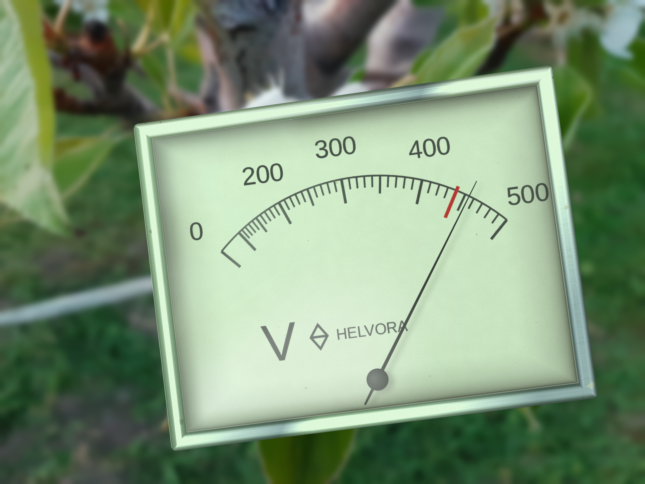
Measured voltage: 455 V
